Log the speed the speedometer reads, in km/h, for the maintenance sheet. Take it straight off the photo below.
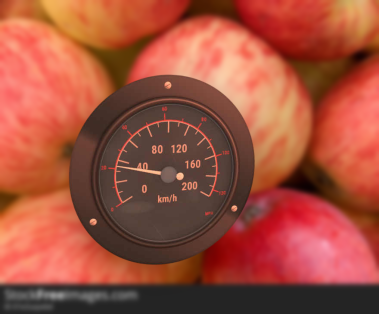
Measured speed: 35 km/h
